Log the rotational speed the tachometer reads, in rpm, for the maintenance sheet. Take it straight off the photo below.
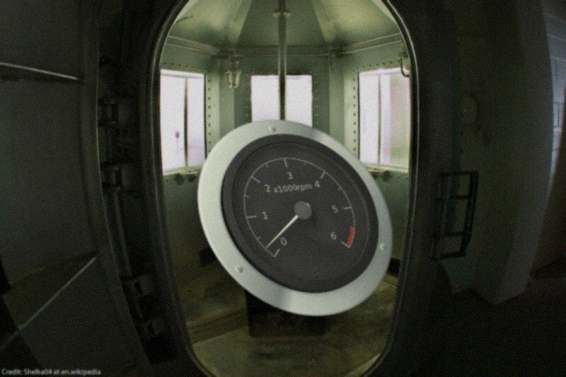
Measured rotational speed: 250 rpm
